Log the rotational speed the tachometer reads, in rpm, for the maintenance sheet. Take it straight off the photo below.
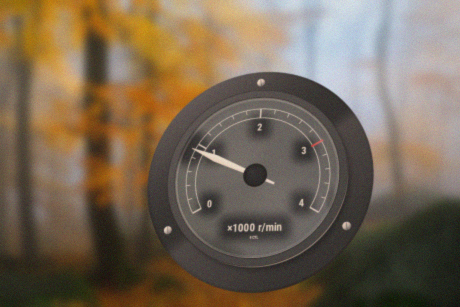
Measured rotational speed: 900 rpm
